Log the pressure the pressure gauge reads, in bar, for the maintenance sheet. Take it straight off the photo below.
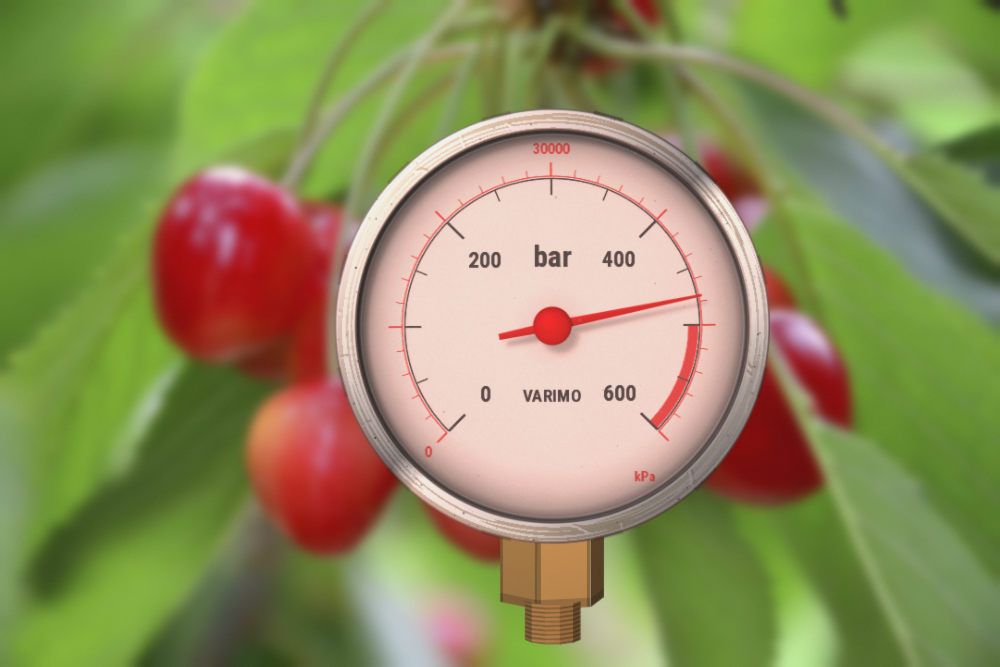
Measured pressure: 475 bar
